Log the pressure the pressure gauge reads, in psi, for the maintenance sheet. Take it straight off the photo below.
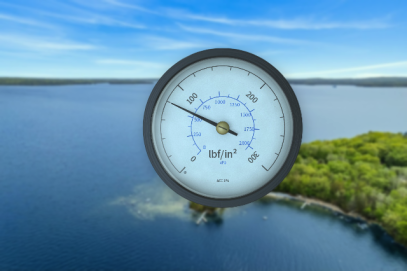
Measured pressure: 80 psi
